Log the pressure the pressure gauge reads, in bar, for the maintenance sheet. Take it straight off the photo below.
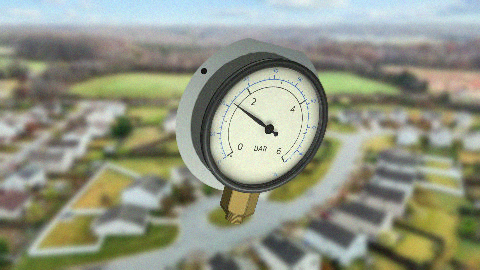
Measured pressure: 1.5 bar
